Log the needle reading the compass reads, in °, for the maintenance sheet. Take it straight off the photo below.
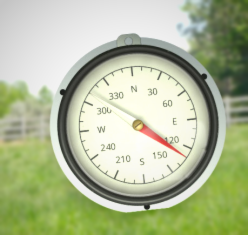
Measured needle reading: 130 °
